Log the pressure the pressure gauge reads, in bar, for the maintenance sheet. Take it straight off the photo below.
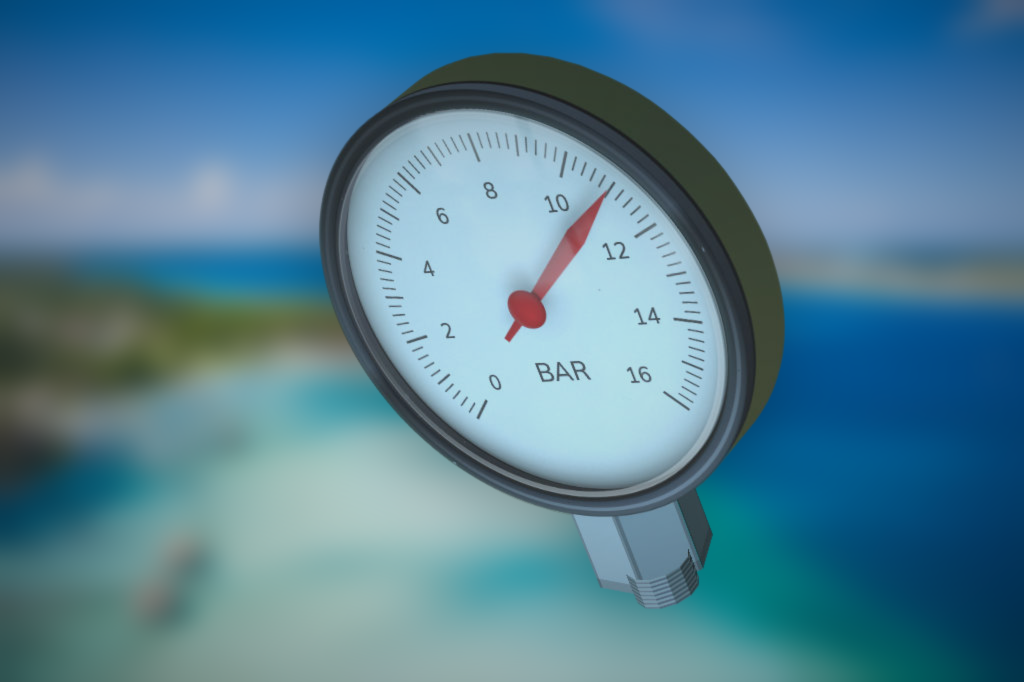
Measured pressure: 11 bar
